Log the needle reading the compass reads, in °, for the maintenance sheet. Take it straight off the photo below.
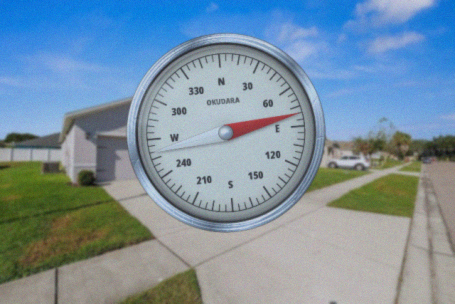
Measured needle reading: 80 °
